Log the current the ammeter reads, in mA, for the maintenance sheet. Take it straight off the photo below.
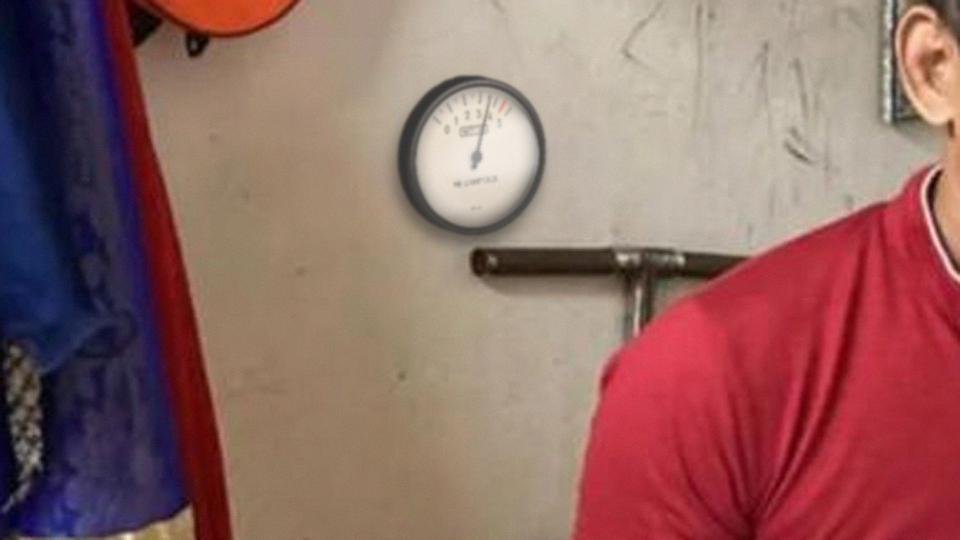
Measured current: 3.5 mA
